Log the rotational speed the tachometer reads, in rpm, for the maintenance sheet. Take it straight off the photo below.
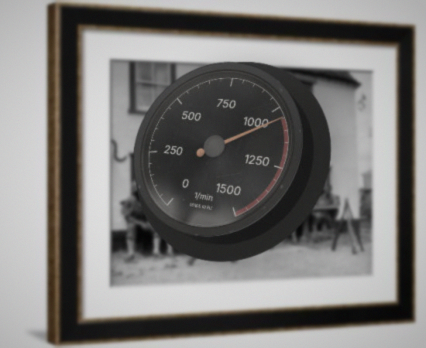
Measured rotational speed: 1050 rpm
